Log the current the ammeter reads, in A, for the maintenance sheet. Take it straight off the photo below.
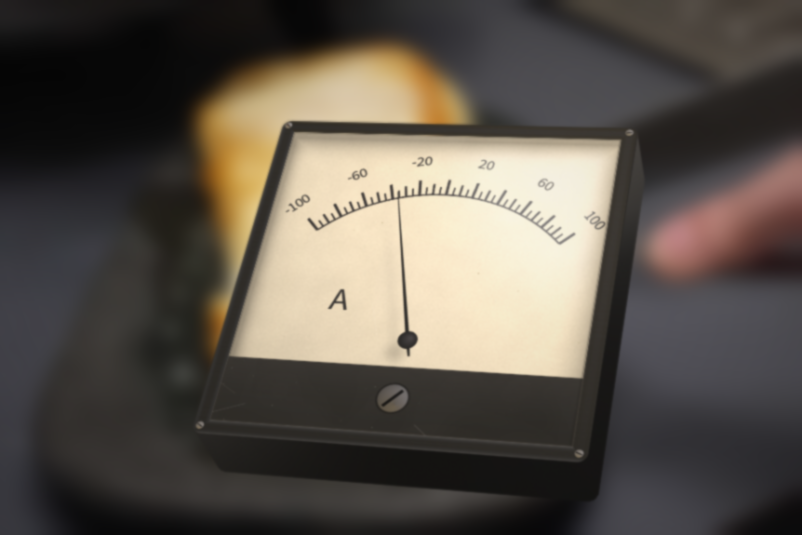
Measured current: -35 A
